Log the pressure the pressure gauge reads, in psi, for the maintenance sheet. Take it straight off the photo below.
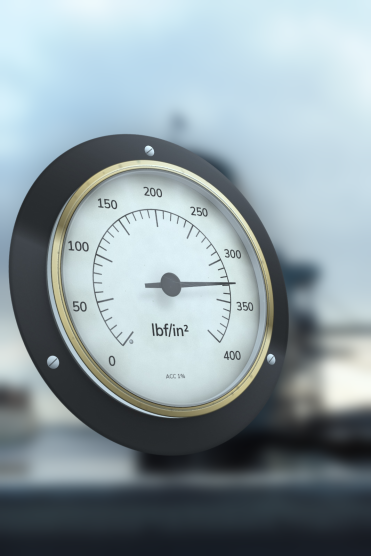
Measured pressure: 330 psi
